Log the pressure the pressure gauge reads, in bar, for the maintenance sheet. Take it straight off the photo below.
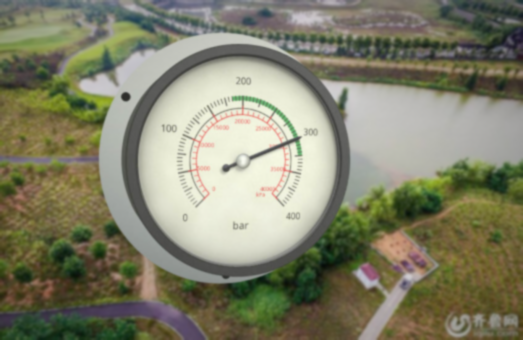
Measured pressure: 300 bar
